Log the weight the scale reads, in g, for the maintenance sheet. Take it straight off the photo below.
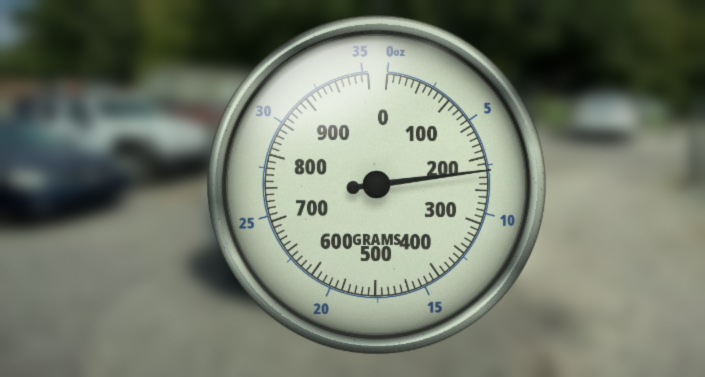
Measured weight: 220 g
